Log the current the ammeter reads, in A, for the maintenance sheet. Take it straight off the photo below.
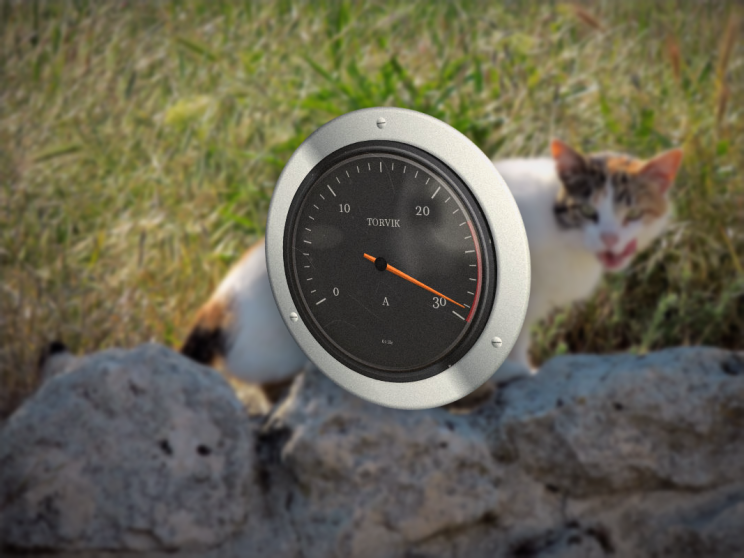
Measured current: 29 A
